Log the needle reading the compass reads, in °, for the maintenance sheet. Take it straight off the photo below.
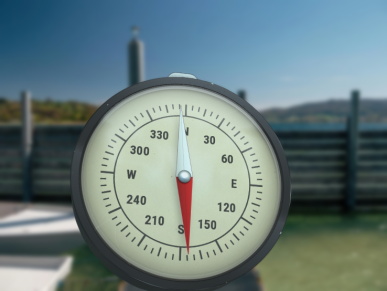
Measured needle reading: 175 °
